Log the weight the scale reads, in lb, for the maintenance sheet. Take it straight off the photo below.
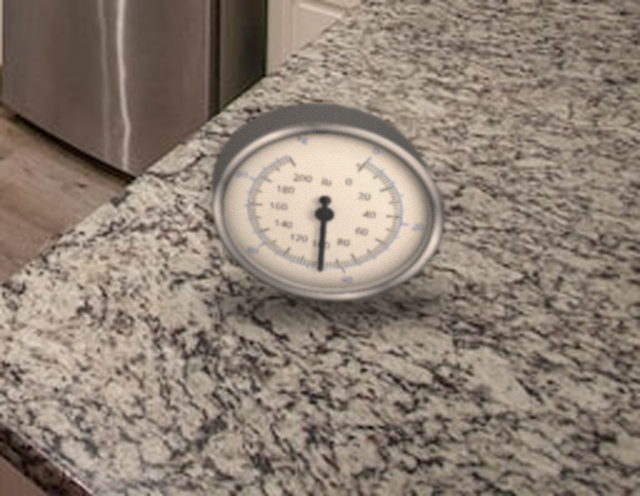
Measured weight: 100 lb
